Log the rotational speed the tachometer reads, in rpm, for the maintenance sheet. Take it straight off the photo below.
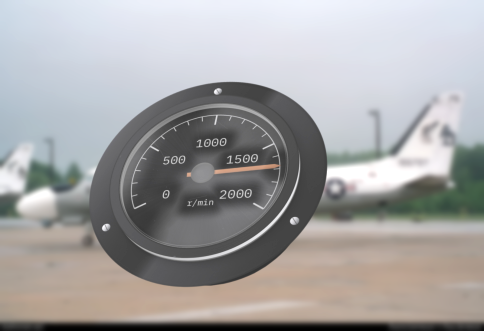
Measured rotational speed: 1700 rpm
